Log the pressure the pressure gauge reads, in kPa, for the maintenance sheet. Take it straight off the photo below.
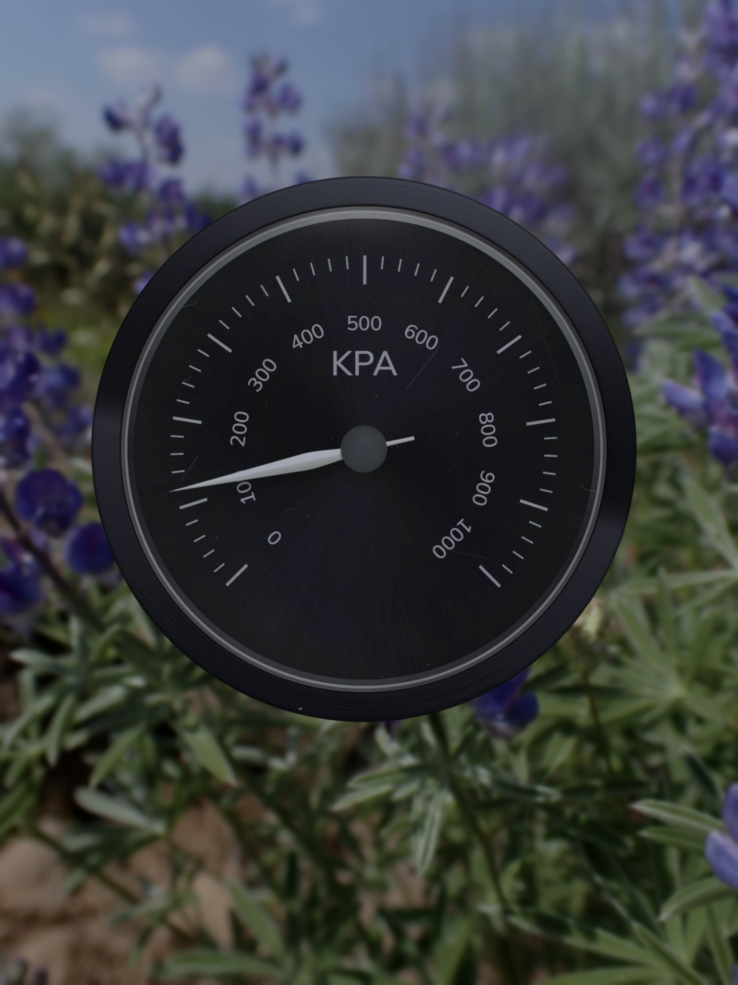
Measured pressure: 120 kPa
